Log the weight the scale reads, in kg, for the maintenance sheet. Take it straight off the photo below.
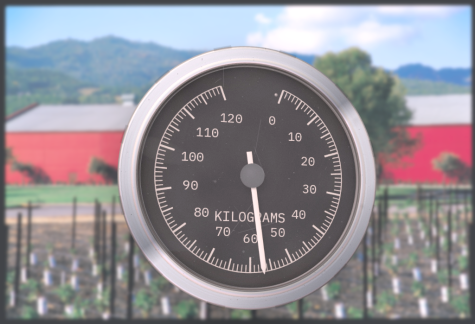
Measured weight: 57 kg
